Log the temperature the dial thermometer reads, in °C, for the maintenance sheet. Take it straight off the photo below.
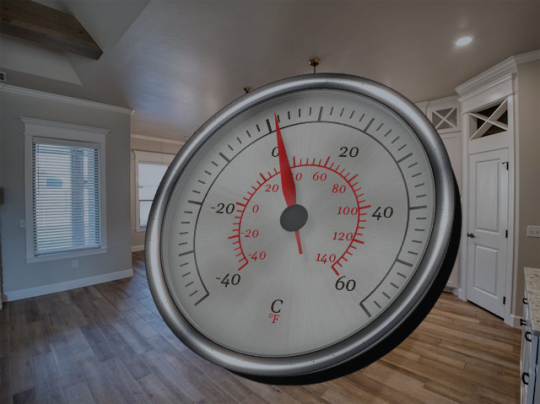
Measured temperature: 2 °C
